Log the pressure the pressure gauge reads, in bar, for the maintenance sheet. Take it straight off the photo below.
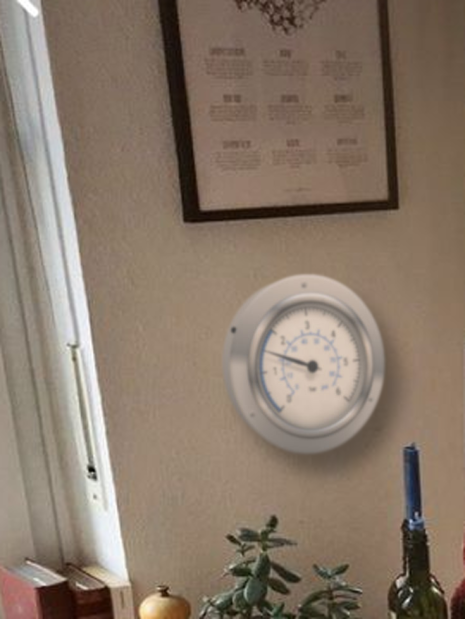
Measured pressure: 1.5 bar
